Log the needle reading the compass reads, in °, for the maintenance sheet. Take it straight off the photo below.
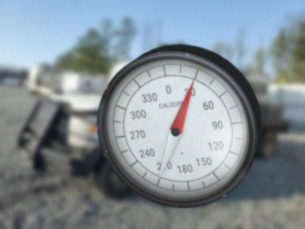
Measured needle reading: 30 °
